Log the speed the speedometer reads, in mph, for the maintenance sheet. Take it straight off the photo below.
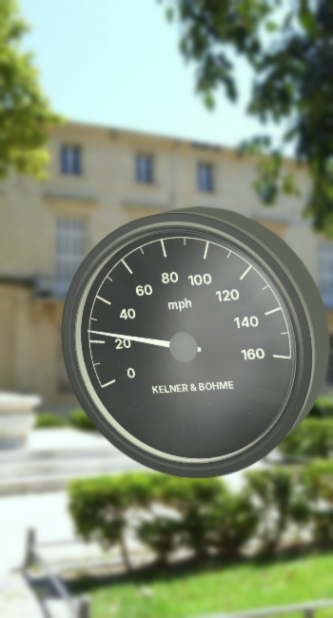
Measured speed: 25 mph
